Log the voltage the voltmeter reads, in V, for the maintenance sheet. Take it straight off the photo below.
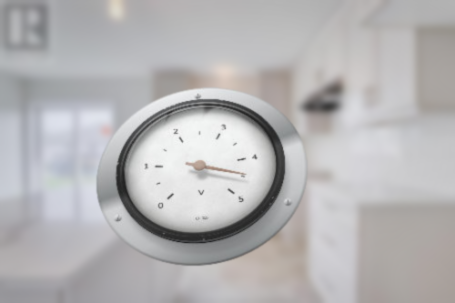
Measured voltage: 4.5 V
